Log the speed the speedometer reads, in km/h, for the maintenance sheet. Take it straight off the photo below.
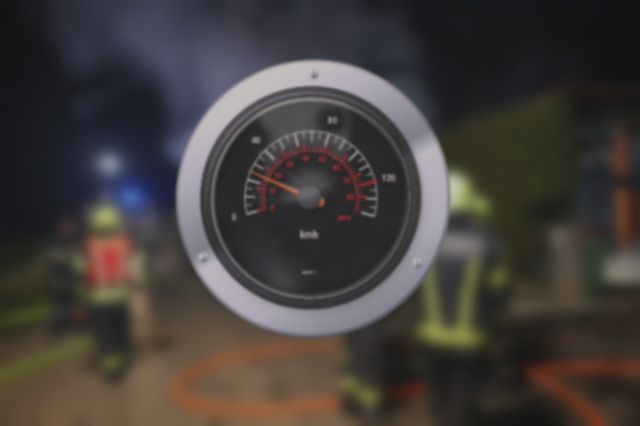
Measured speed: 25 km/h
